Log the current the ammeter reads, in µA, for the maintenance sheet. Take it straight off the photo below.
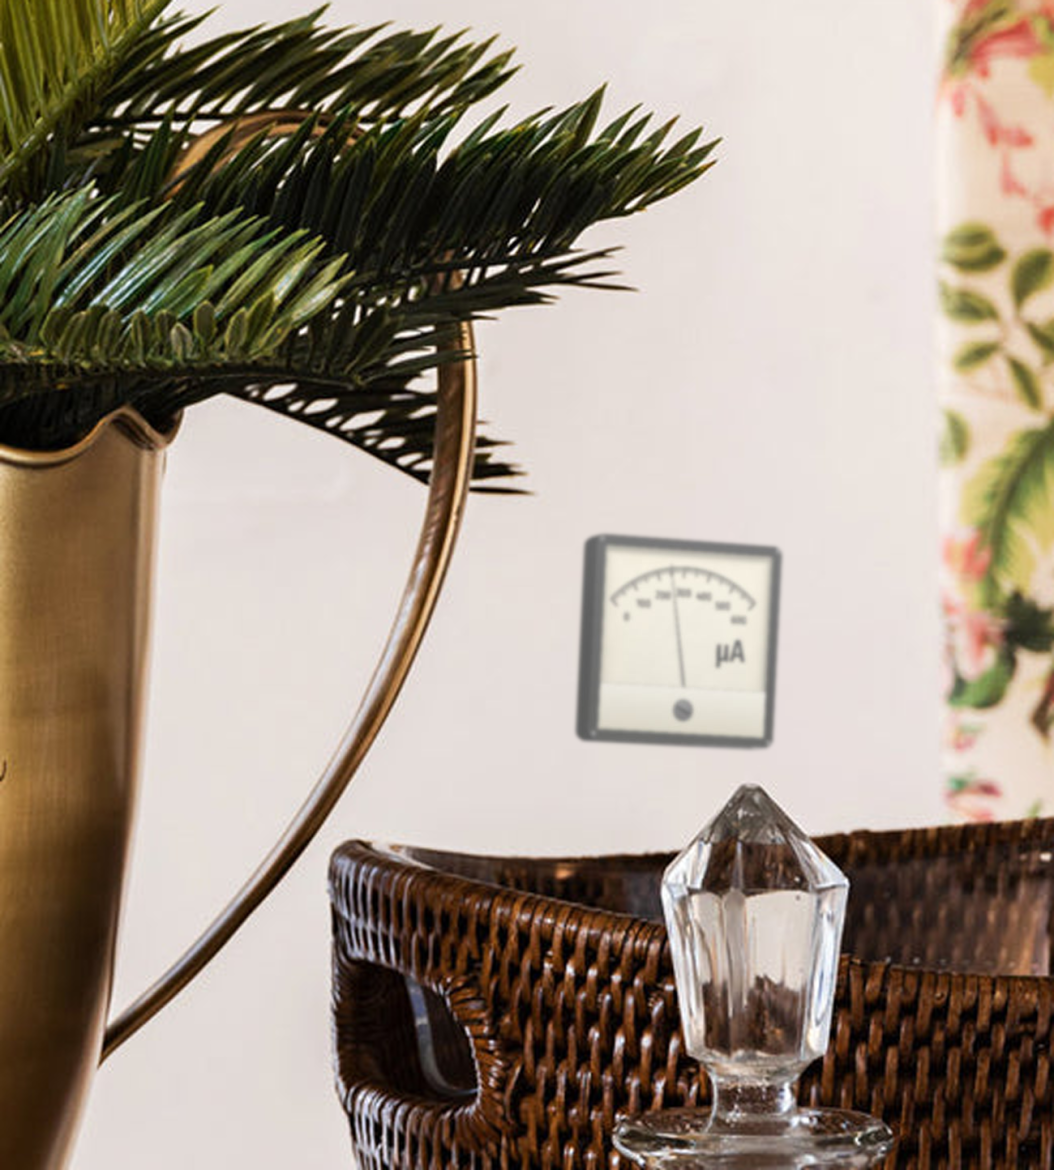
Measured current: 250 µA
